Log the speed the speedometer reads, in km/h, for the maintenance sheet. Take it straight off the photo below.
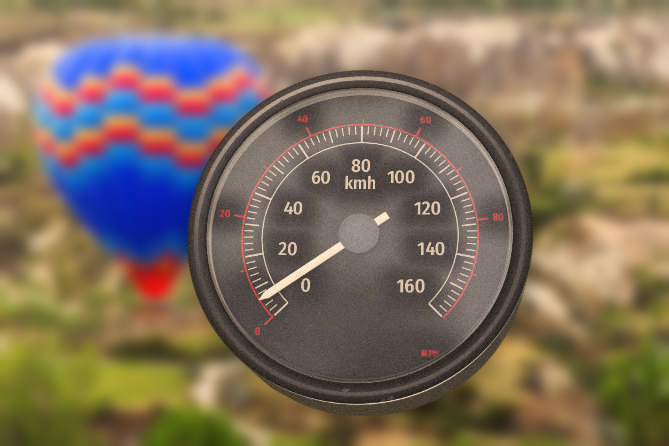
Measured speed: 6 km/h
